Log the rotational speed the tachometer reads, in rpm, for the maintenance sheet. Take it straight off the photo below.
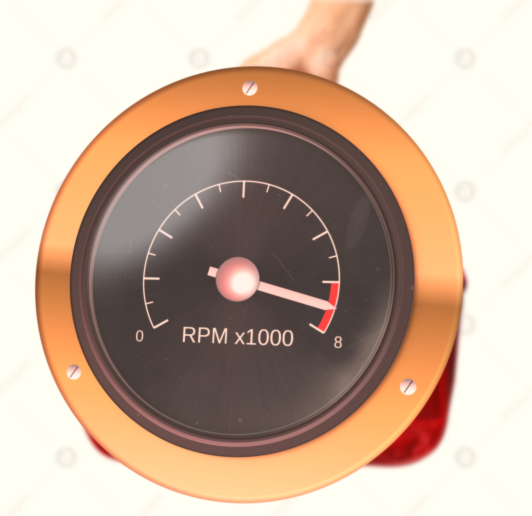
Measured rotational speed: 7500 rpm
